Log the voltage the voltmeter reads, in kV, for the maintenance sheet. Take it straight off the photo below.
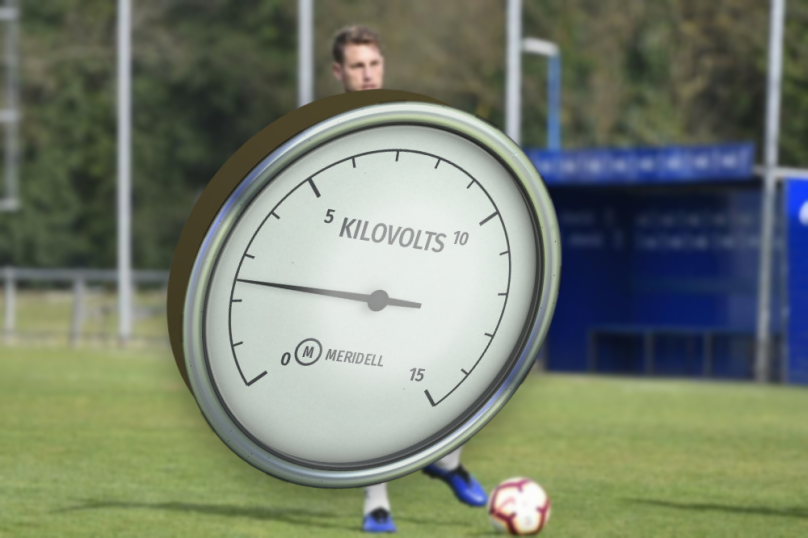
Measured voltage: 2.5 kV
